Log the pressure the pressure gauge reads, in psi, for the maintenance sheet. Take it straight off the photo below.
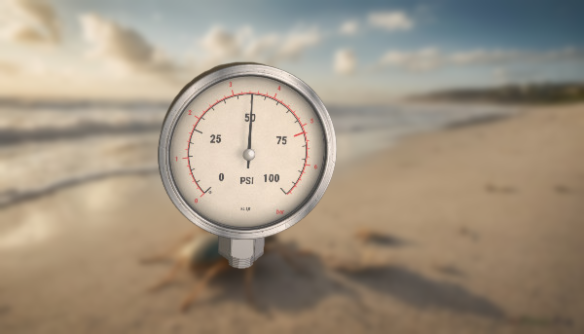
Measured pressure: 50 psi
